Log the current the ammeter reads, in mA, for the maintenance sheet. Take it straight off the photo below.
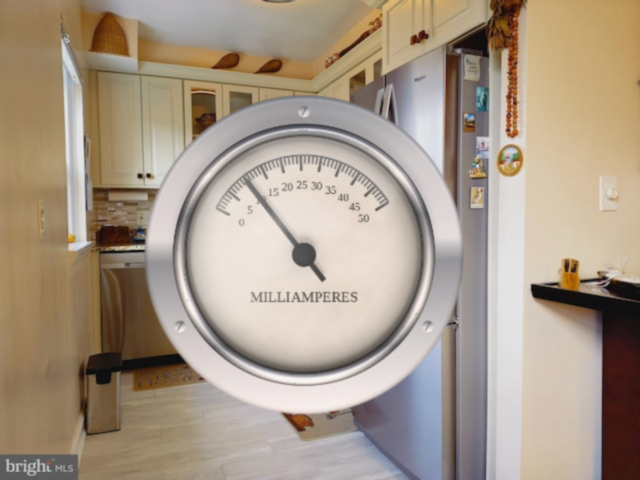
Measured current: 10 mA
